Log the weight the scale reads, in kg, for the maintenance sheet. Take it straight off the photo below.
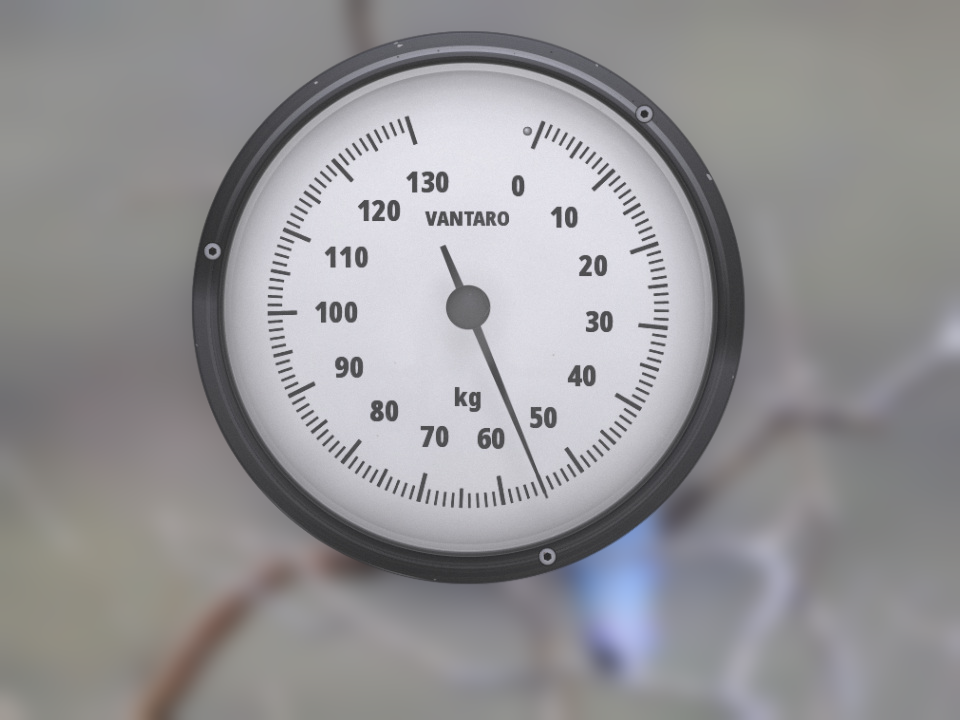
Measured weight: 55 kg
